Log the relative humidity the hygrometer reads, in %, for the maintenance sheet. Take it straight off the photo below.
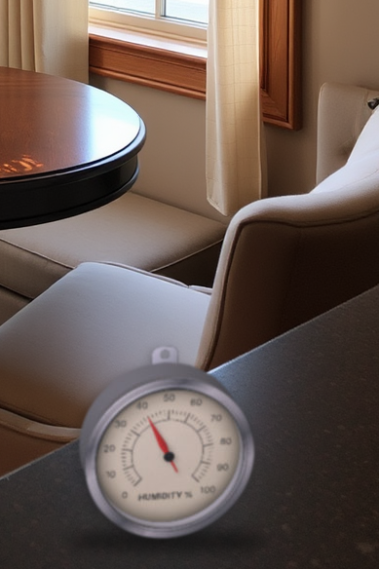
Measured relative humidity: 40 %
